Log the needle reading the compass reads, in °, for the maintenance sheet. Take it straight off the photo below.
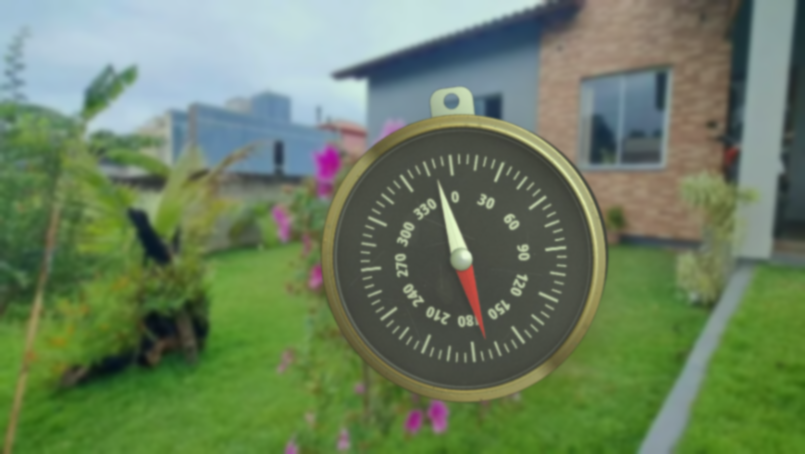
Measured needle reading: 170 °
